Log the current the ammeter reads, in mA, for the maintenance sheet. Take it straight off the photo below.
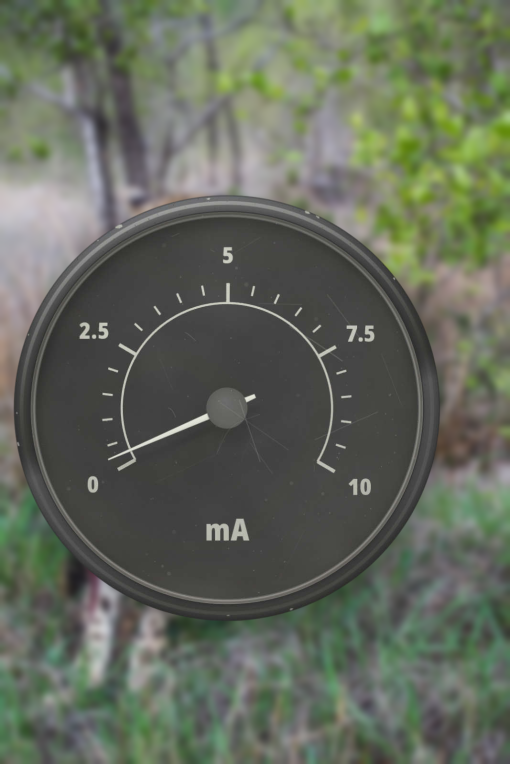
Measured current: 0.25 mA
